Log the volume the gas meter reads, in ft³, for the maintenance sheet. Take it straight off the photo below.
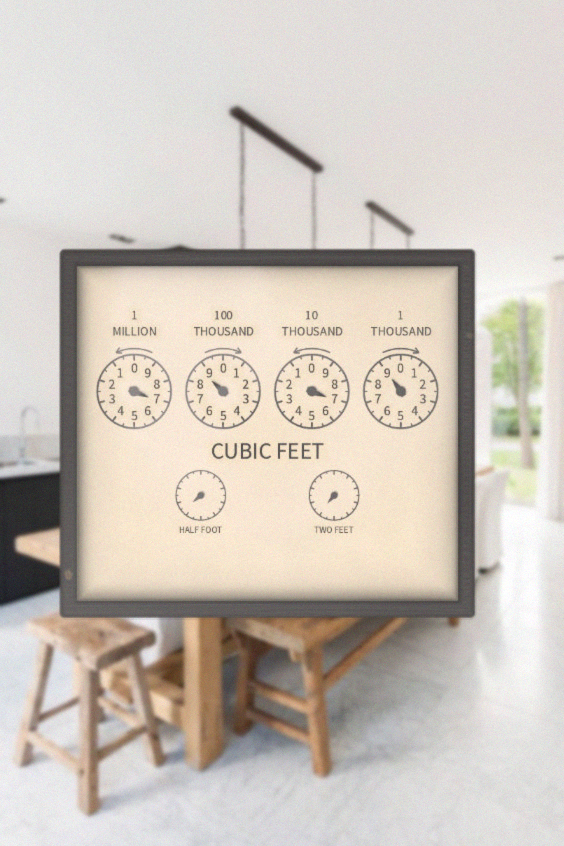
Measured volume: 686900 ft³
